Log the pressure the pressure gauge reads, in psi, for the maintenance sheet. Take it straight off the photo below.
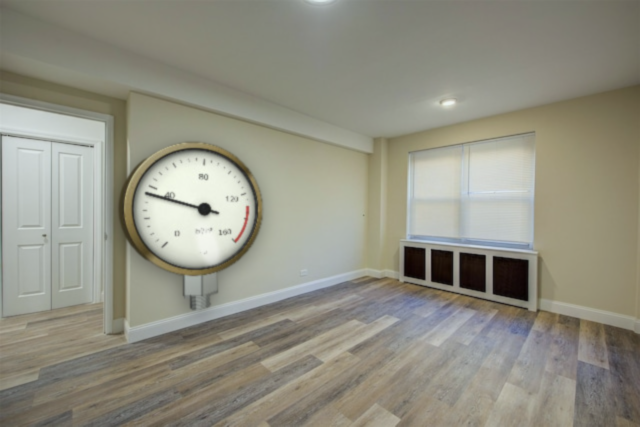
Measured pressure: 35 psi
